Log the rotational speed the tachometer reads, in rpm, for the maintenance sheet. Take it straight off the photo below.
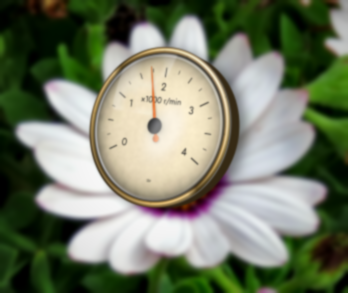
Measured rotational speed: 1750 rpm
